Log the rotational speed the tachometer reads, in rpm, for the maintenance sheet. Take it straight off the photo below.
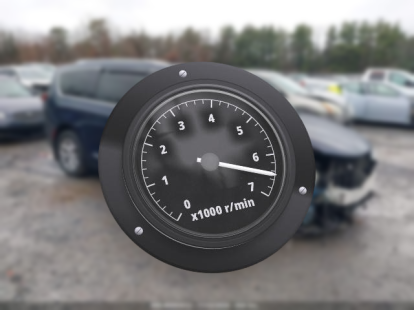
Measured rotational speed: 6500 rpm
